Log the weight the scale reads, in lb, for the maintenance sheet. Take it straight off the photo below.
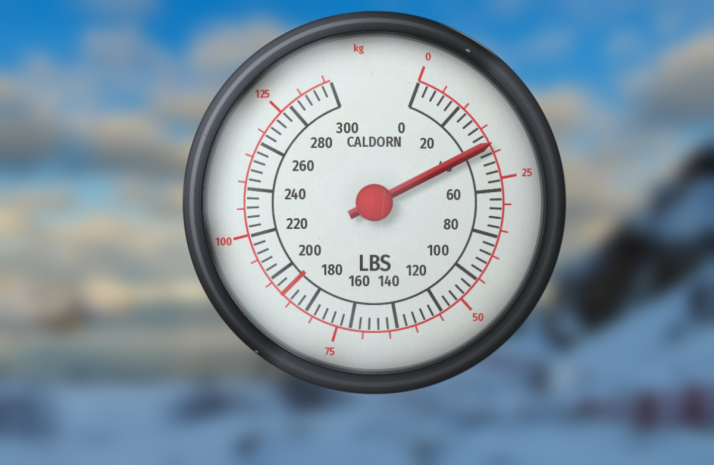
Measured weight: 40 lb
